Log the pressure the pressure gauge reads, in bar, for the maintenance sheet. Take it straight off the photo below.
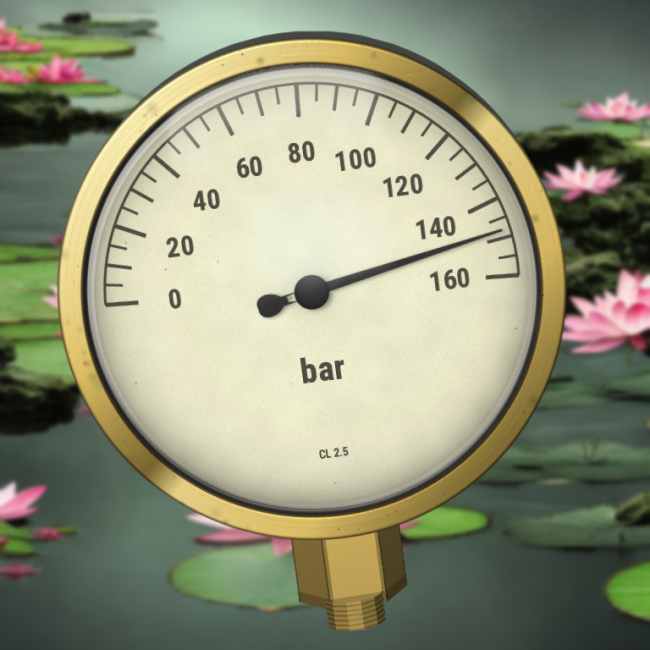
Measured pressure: 147.5 bar
